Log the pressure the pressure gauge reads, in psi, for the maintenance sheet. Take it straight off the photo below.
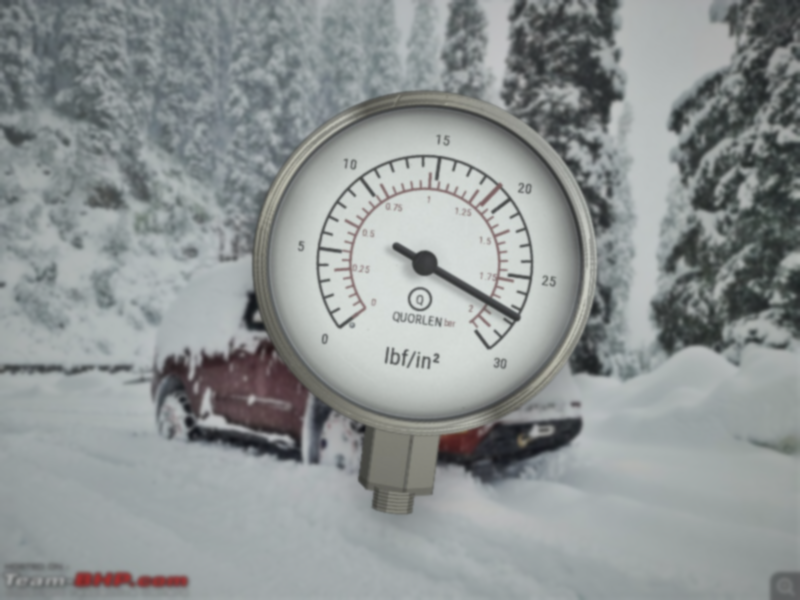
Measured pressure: 27.5 psi
